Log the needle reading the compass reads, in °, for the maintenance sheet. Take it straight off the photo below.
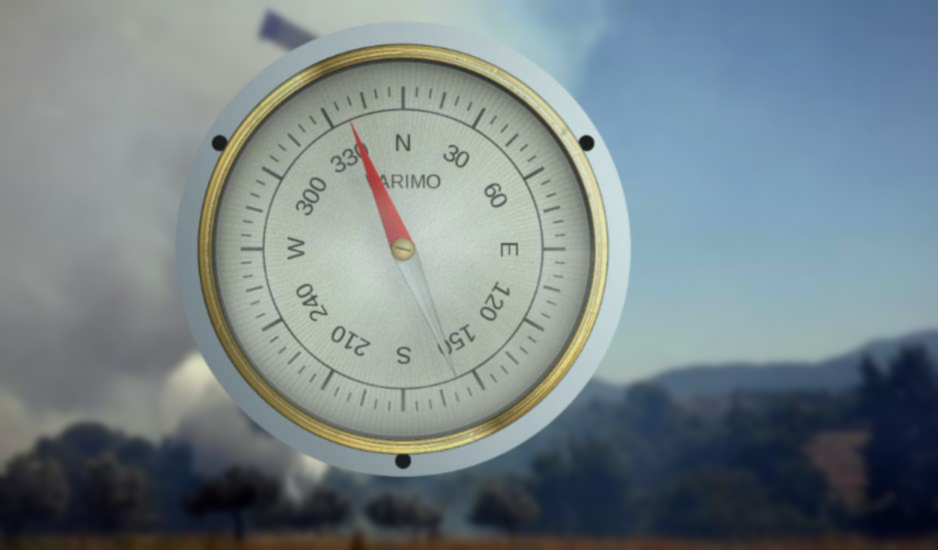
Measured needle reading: 337.5 °
